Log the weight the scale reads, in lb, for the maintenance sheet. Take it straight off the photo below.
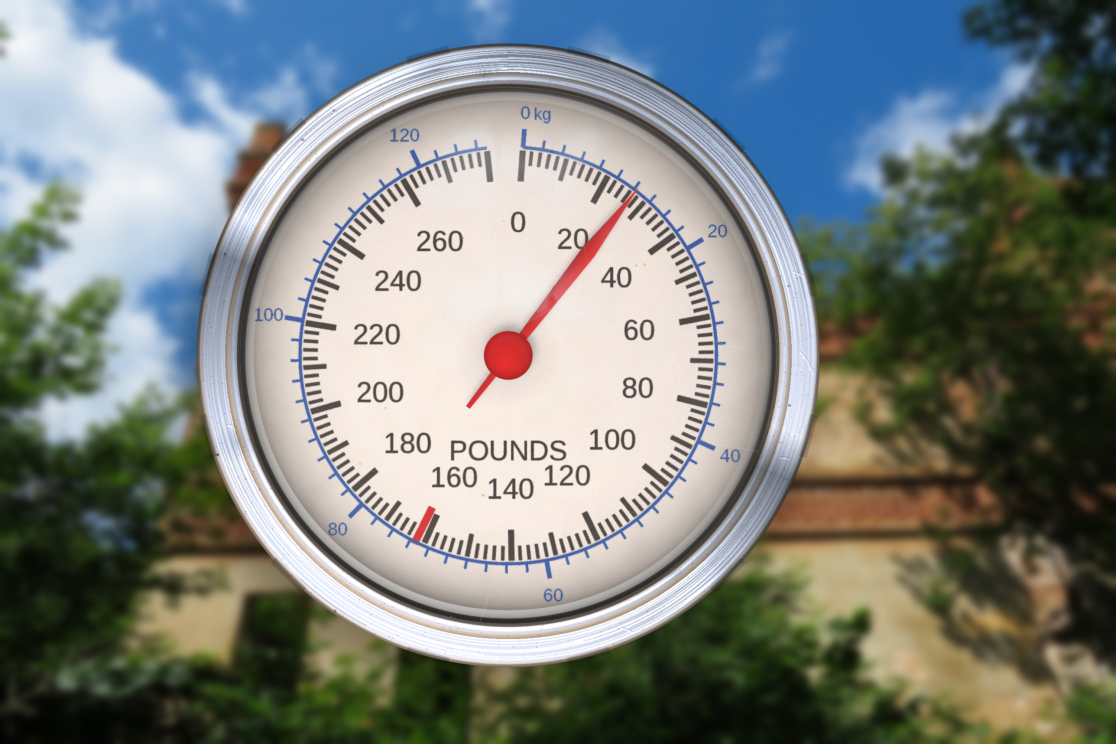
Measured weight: 27 lb
